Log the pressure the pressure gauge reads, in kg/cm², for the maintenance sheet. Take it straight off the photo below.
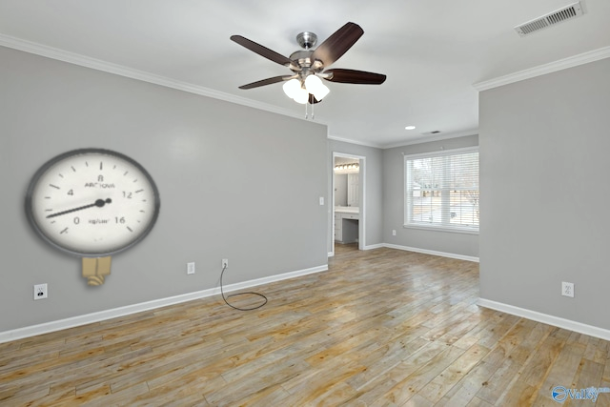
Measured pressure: 1.5 kg/cm²
